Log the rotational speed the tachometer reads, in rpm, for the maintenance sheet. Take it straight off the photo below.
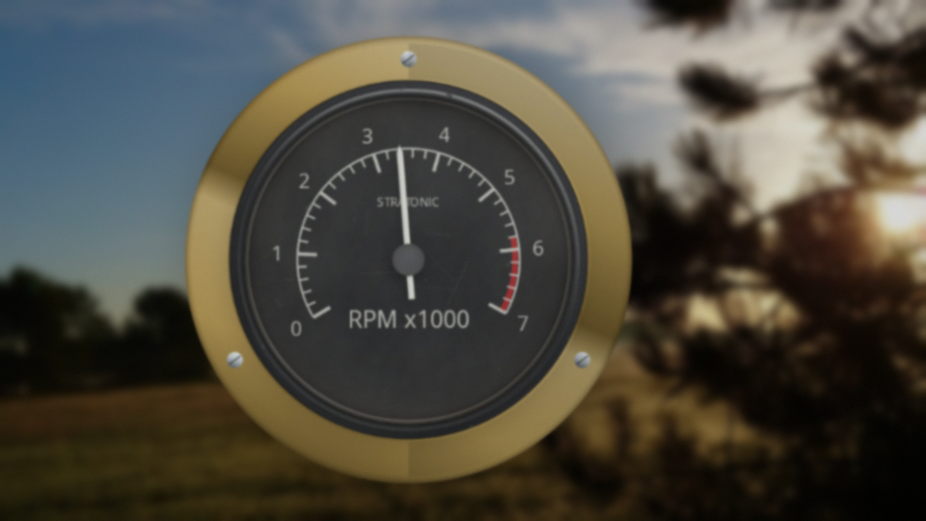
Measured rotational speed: 3400 rpm
